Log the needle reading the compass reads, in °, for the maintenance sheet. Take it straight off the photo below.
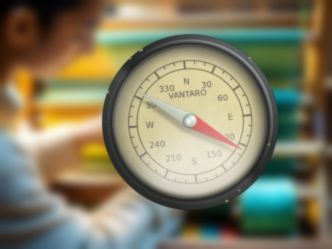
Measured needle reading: 125 °
